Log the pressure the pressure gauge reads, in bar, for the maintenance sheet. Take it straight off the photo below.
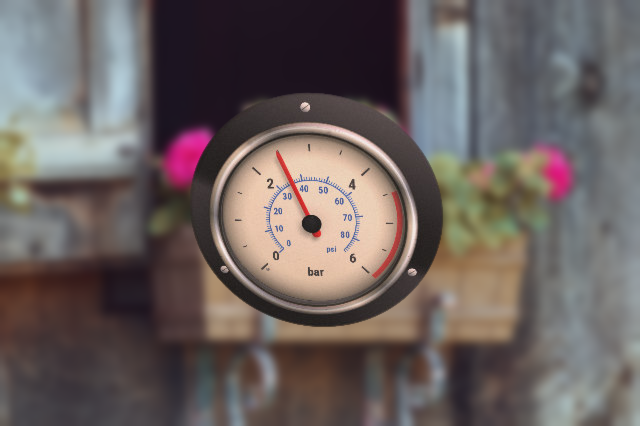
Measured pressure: 2.5 bar
